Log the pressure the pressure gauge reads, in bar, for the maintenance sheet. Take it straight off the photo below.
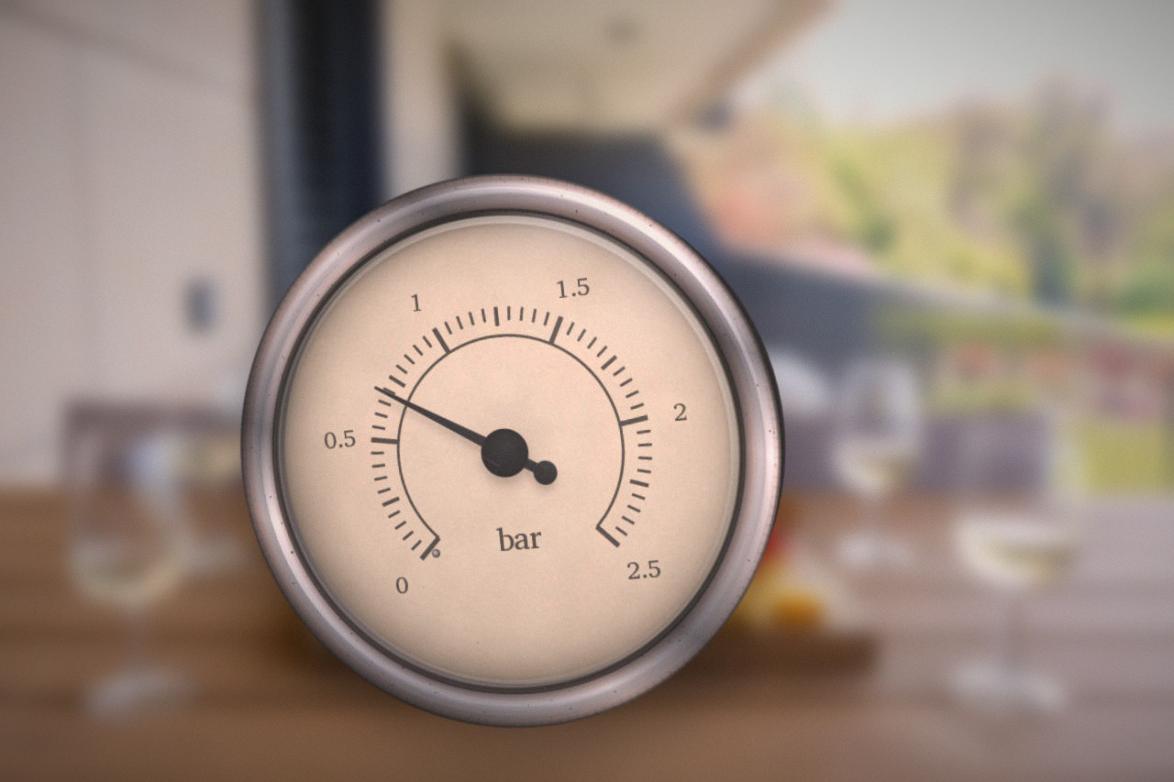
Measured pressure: 0.7 bar
